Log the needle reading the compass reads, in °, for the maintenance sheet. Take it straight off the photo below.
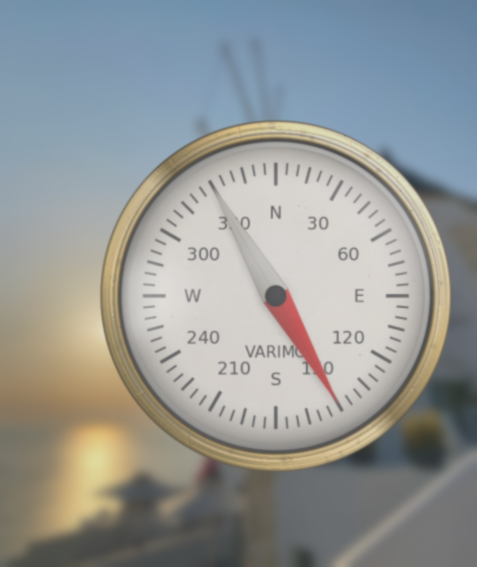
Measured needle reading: 150 °
